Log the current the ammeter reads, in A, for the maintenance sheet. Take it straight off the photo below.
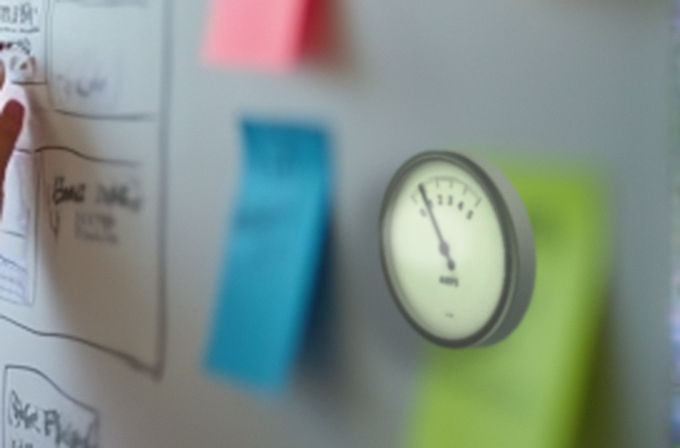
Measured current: 1 A
